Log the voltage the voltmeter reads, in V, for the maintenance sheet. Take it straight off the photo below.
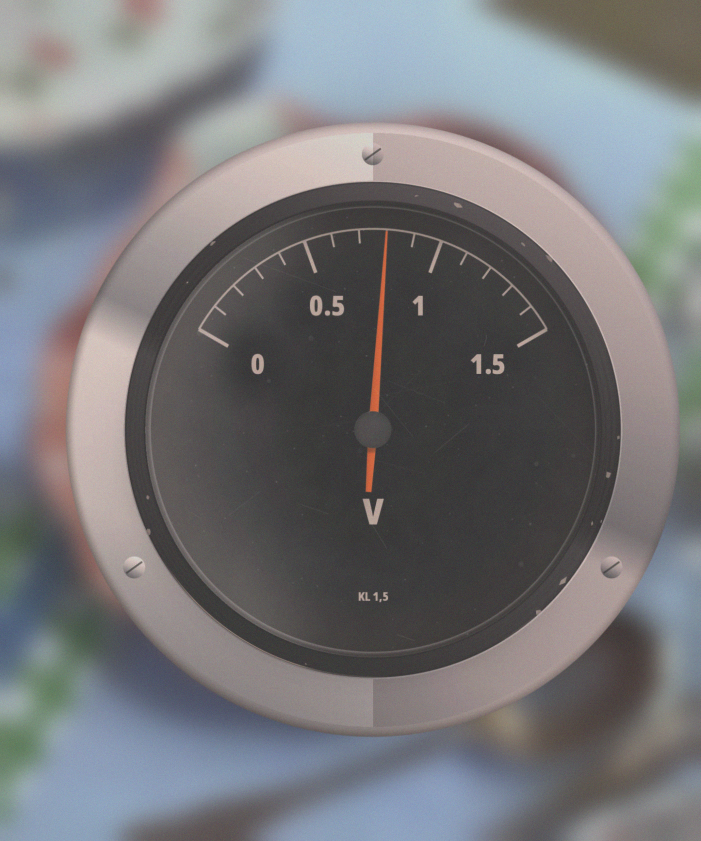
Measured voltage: 0.8 V
